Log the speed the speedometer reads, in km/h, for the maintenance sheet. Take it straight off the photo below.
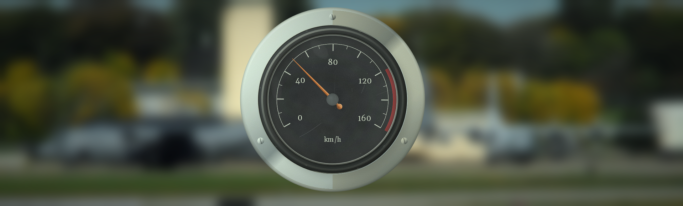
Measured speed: 50 km/h
